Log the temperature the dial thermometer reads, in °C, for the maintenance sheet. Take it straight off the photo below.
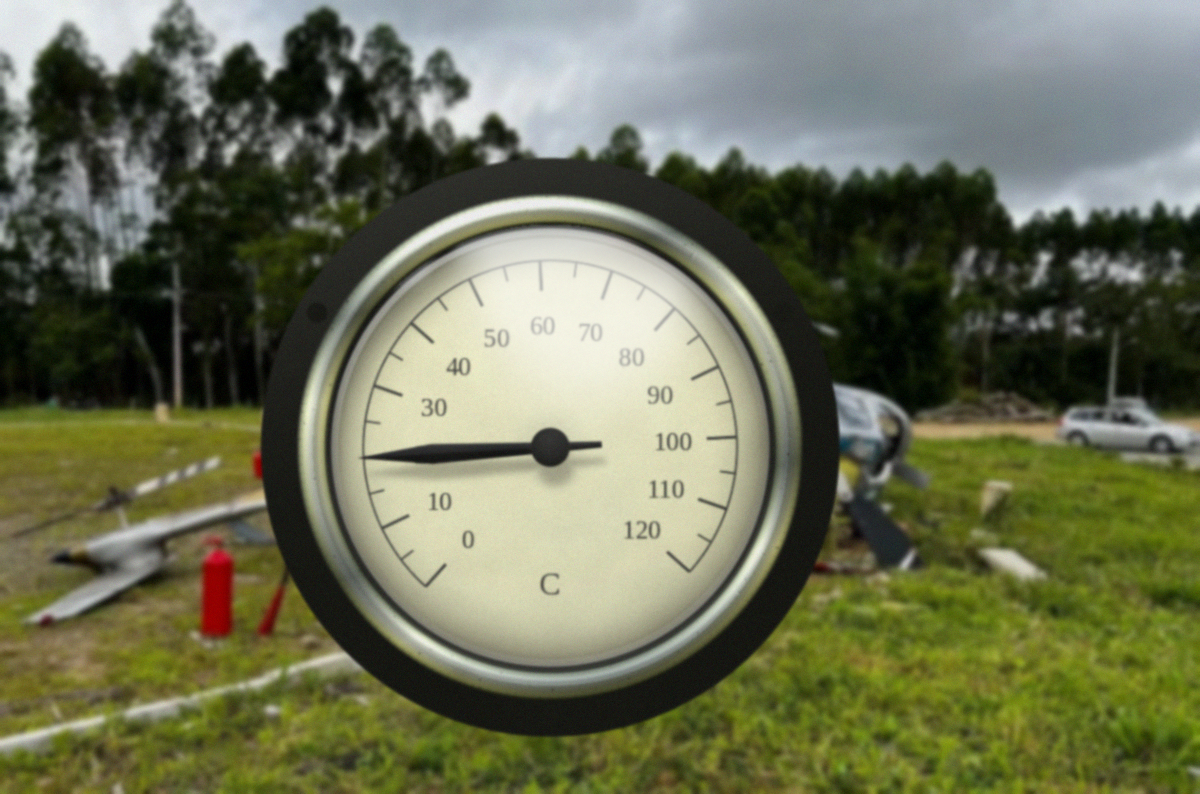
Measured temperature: 20 °C
